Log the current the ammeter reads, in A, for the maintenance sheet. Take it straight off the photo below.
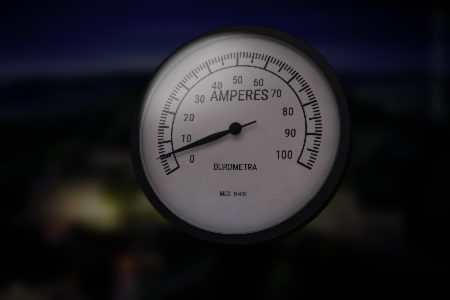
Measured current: 5 A
